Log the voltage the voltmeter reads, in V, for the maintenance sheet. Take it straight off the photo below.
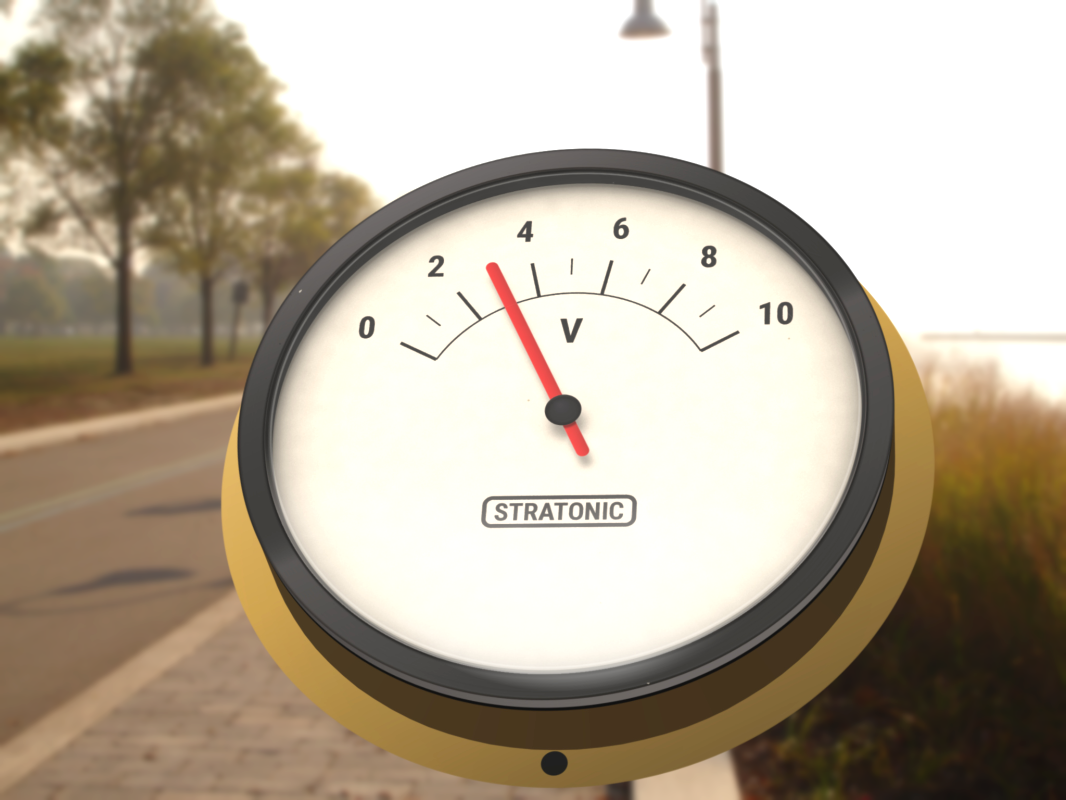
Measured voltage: 3 V
